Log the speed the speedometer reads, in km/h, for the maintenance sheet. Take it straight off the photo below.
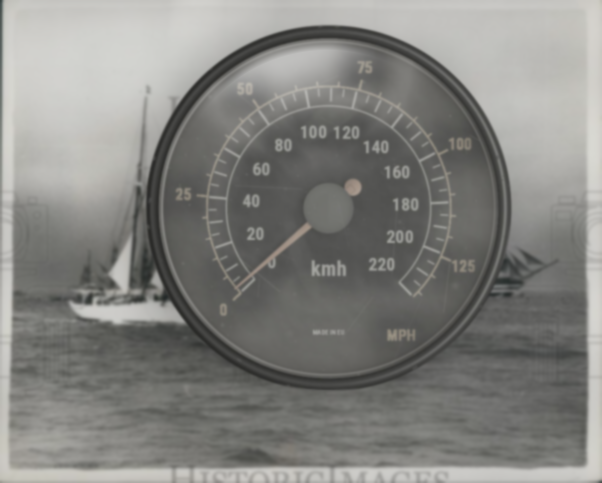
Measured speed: 2.5 km/h
